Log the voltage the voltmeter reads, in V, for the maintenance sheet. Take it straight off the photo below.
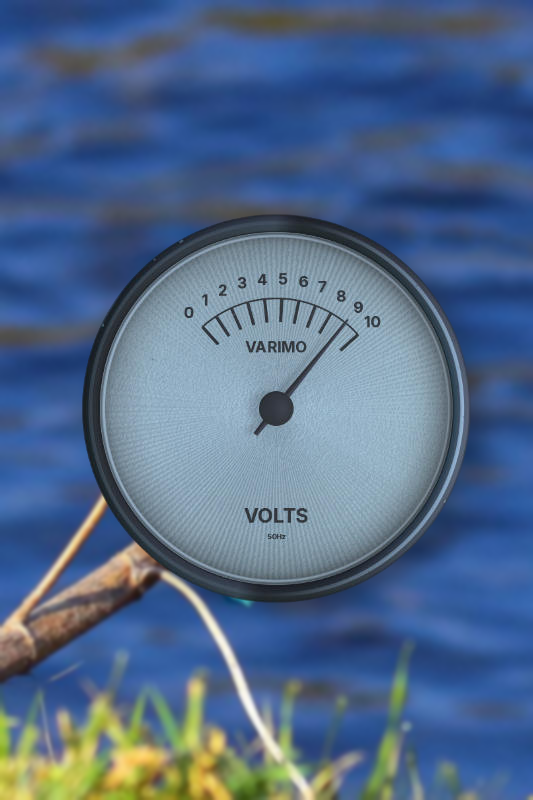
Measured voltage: 9 V
